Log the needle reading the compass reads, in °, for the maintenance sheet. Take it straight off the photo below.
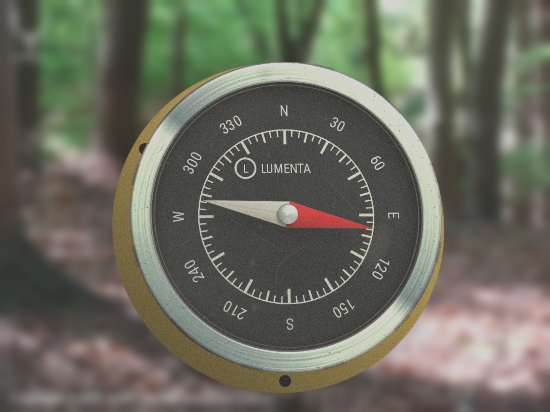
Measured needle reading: 100 °
